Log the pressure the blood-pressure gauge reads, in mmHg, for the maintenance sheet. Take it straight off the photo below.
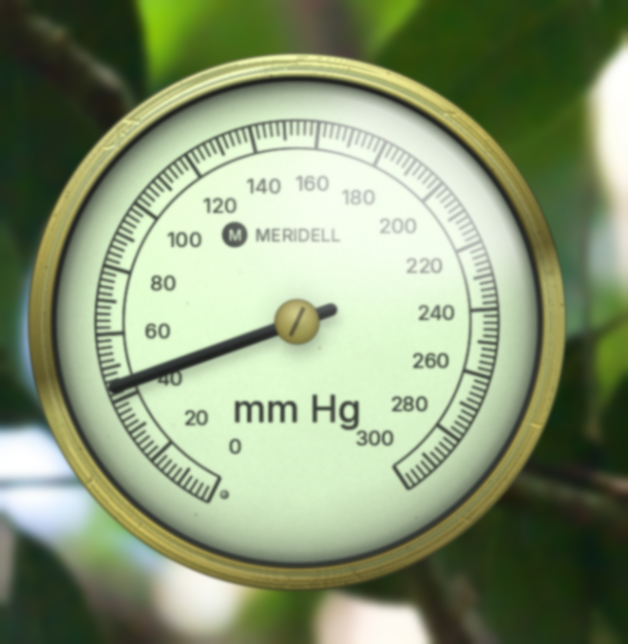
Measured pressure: 44 mmHg
